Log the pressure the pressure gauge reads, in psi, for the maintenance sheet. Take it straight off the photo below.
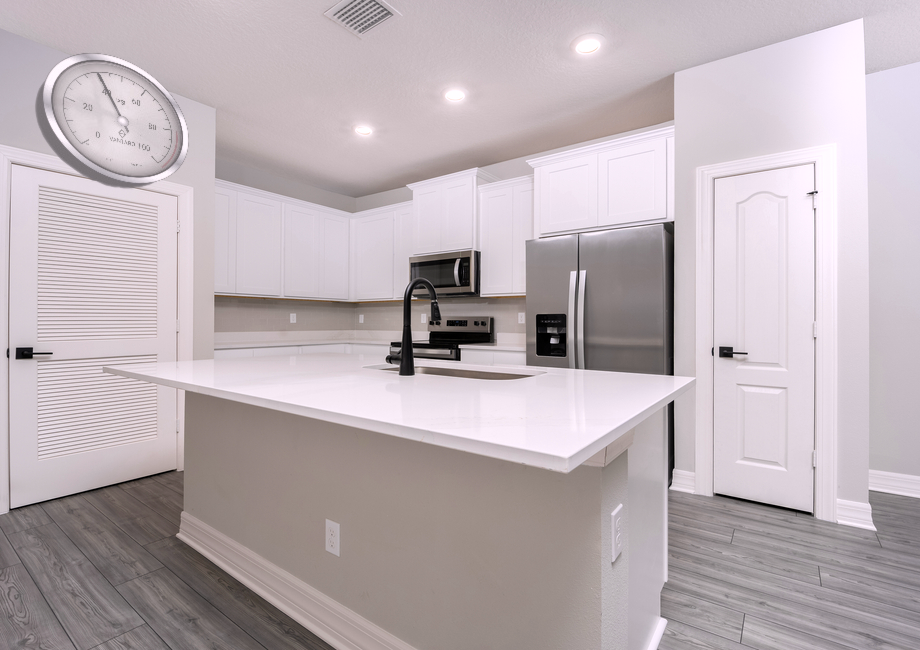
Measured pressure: 40 psi
